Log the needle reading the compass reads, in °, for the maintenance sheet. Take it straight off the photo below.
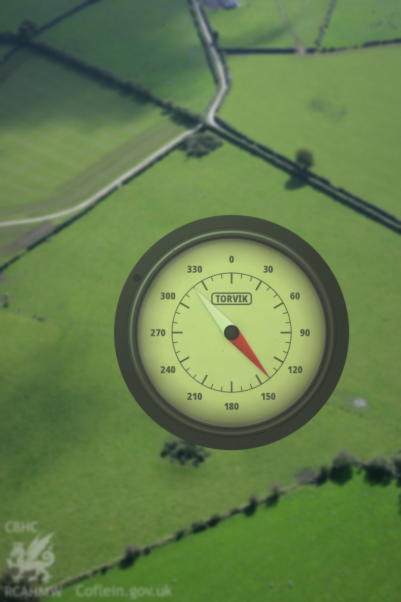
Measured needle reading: 140 °
